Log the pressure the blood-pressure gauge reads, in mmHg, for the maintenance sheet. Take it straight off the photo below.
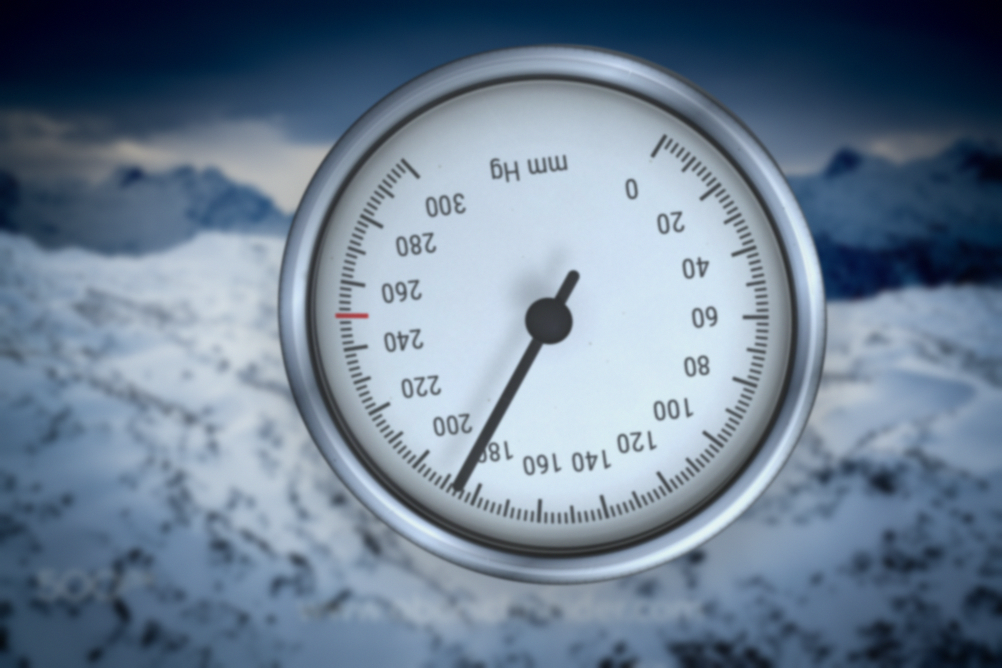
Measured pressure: 186 mmHg
